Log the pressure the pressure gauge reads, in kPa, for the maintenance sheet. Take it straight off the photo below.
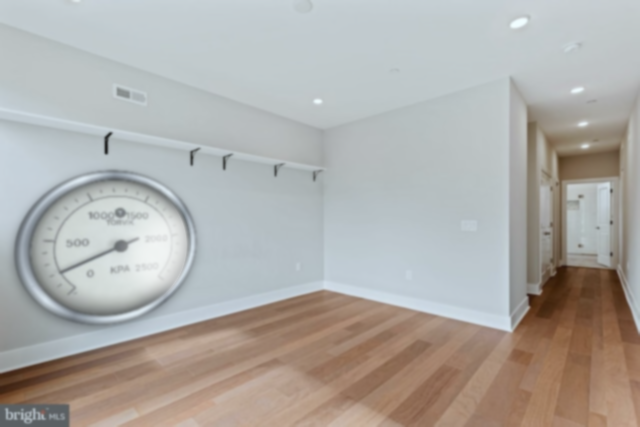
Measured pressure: 200 kPa
